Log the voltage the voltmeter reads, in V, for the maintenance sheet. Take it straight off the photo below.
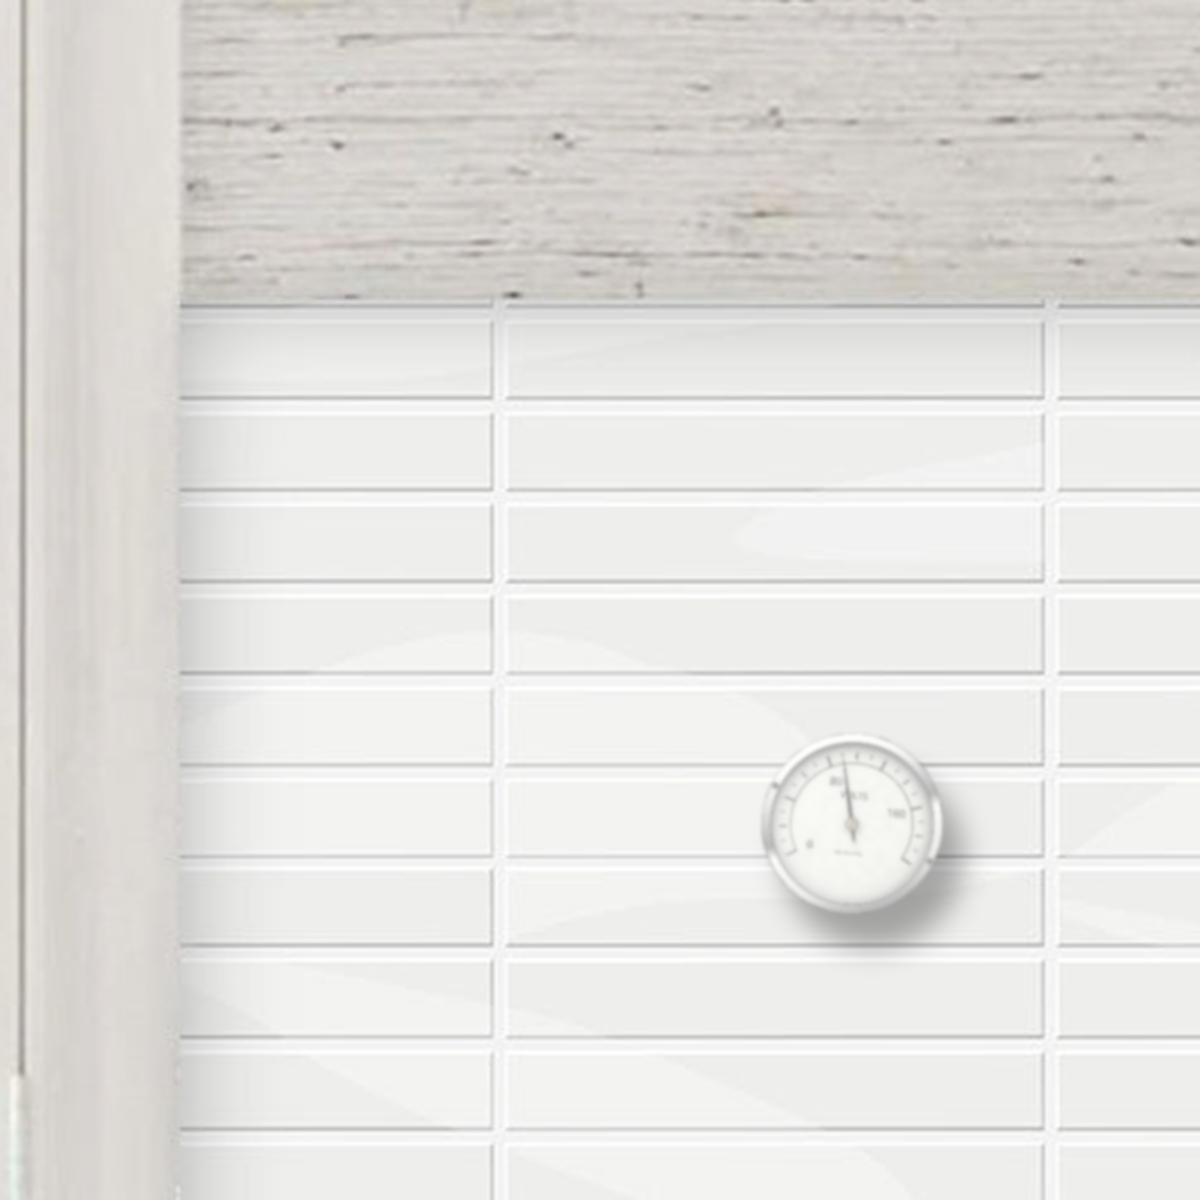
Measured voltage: 90 V
